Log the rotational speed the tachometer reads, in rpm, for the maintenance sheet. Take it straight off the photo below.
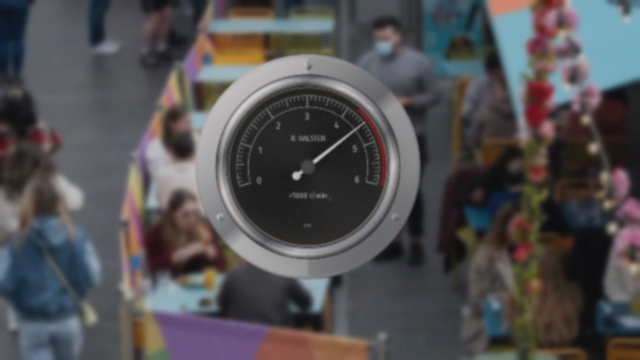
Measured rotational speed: 4500 rpm
